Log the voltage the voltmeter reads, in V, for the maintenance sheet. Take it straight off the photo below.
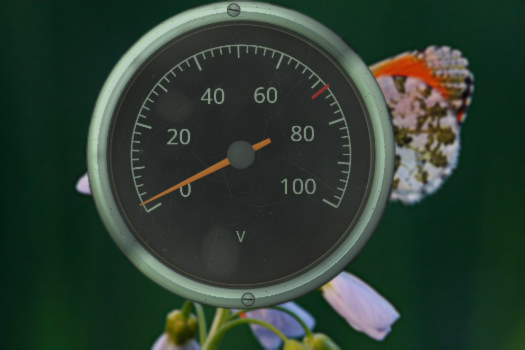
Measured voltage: 2 V
